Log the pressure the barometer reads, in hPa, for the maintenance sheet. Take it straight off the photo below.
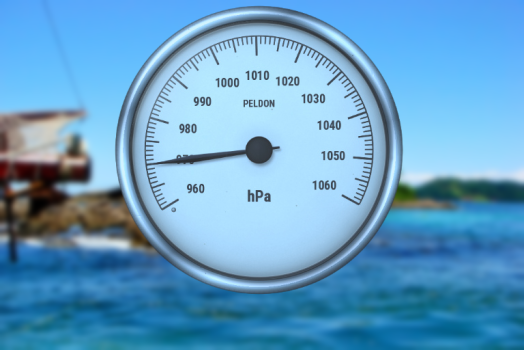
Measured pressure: 970 hPa
